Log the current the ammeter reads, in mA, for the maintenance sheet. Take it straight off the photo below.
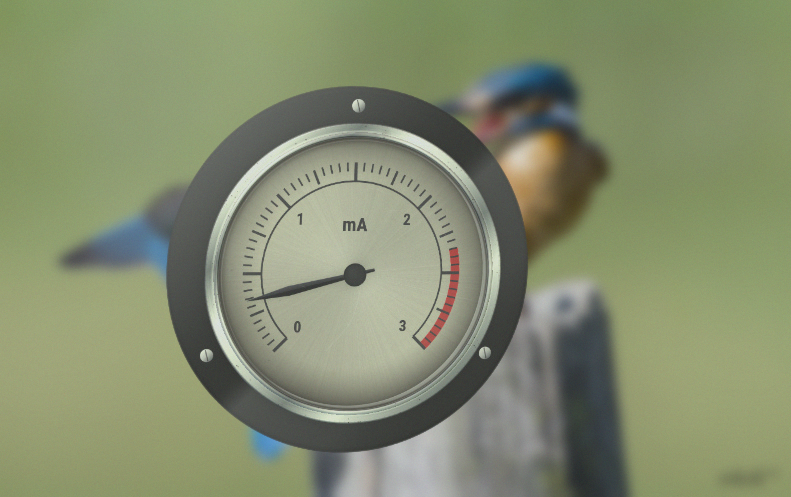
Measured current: 0.35 mA
